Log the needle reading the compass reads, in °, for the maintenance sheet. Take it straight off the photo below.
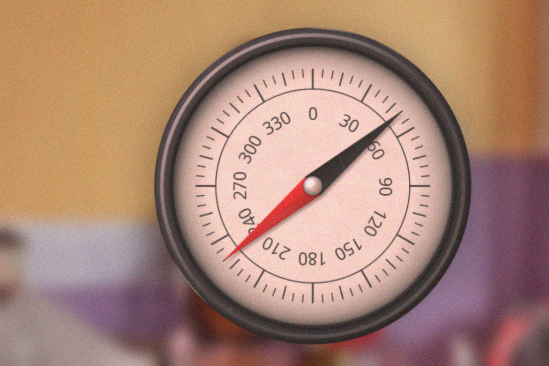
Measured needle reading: 230 °
